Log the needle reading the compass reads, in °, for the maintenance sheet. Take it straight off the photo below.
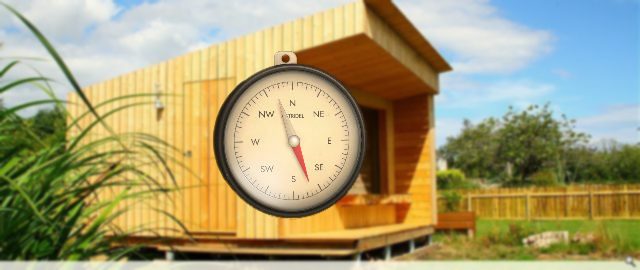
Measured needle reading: 160 °
